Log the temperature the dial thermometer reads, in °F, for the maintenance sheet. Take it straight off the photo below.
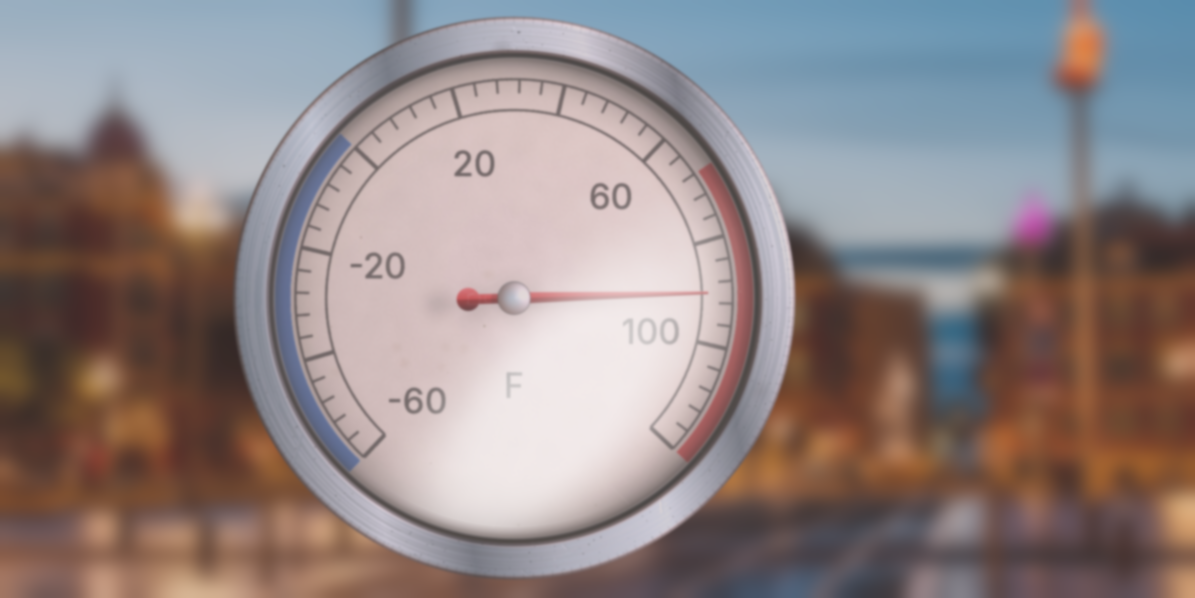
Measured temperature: 90 °F
